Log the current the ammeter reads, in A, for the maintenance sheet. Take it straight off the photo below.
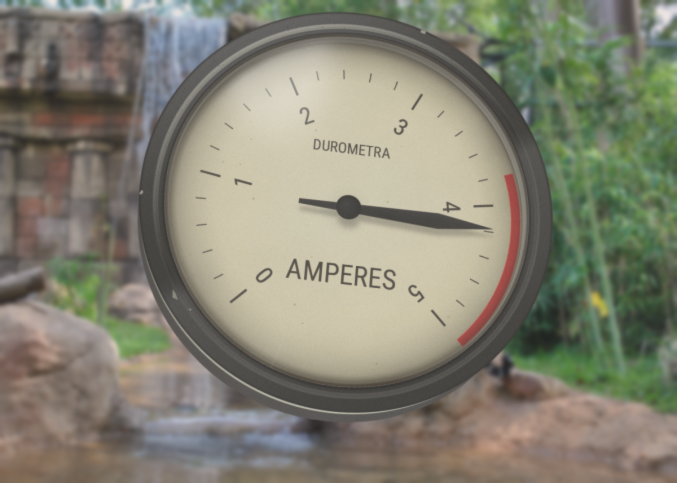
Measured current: 4.2 A
